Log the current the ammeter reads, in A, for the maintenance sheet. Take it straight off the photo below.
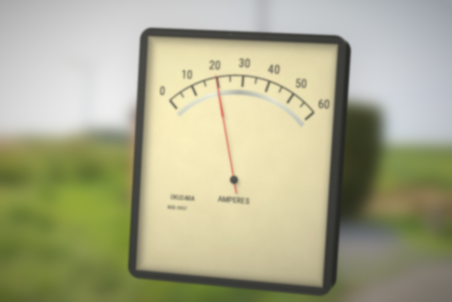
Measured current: 20 A
